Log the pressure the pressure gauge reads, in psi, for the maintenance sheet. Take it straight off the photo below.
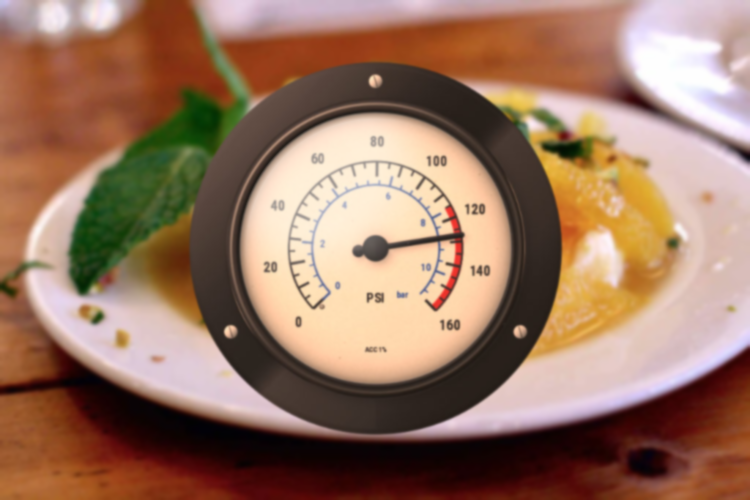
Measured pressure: 127.5 psi
